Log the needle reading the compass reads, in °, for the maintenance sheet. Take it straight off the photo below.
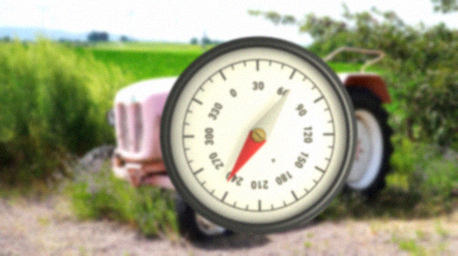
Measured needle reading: 245 °
